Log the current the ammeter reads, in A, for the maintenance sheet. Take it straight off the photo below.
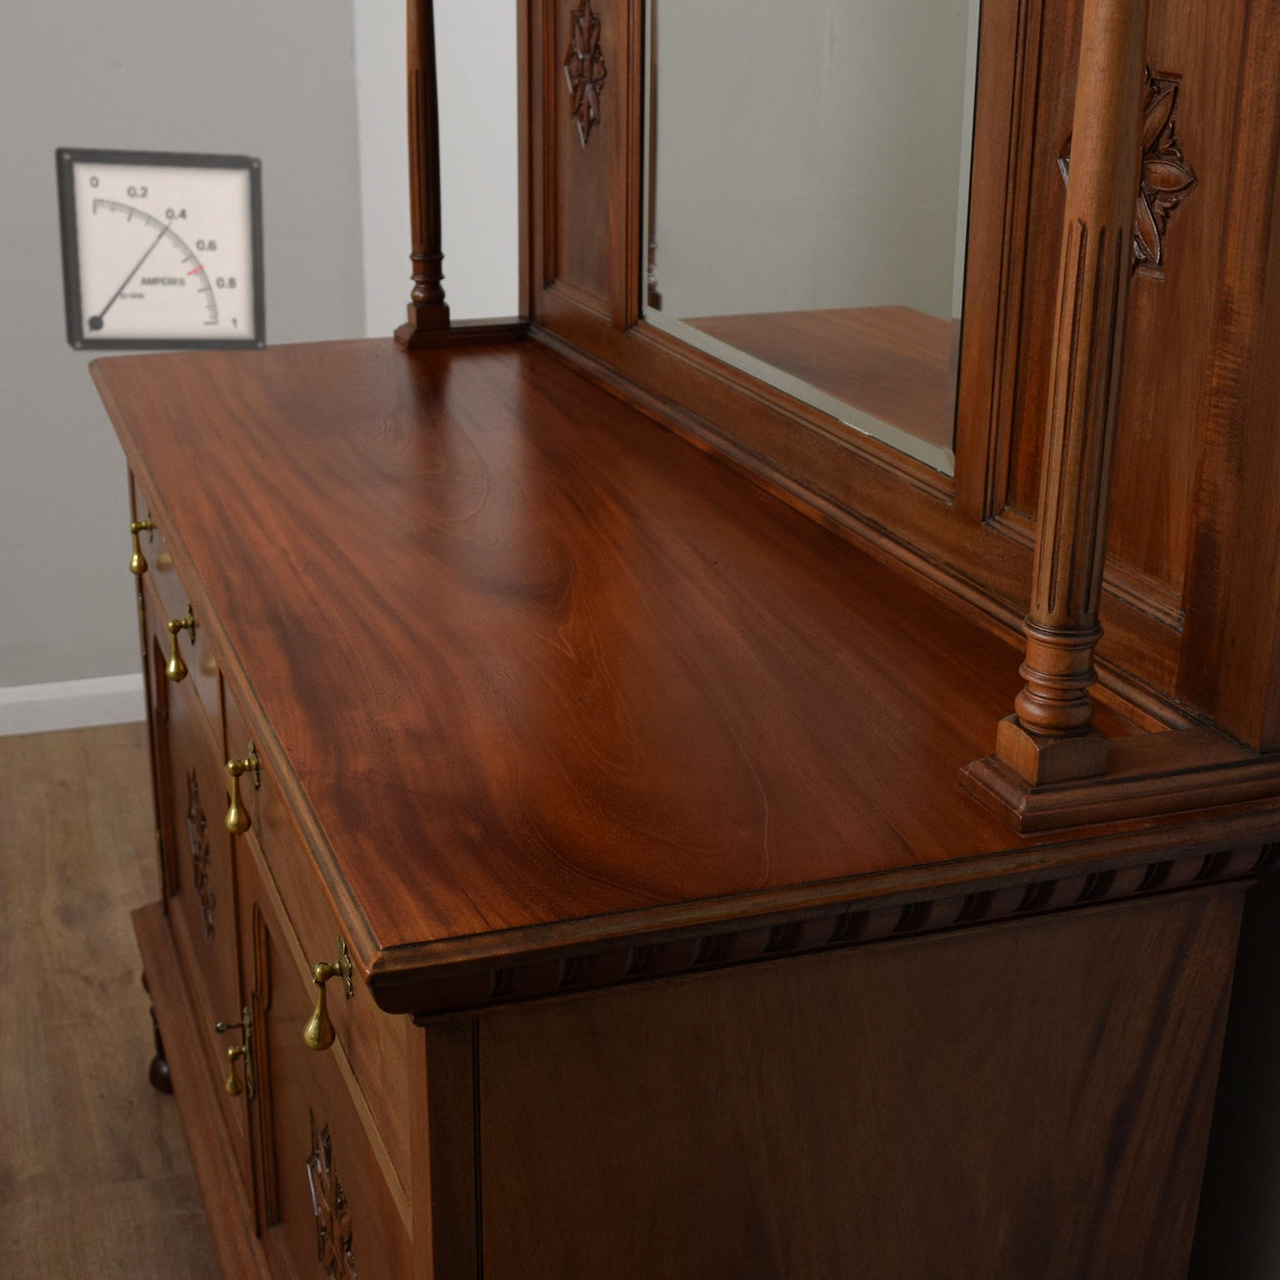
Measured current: 0.4 A
